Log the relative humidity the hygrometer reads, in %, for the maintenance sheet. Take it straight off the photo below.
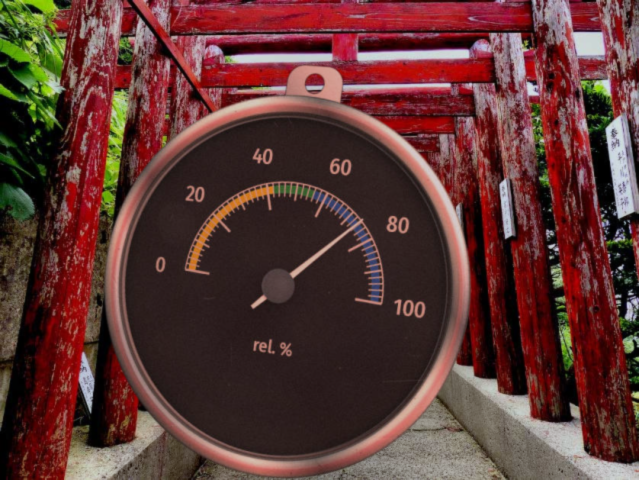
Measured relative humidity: 74 %
